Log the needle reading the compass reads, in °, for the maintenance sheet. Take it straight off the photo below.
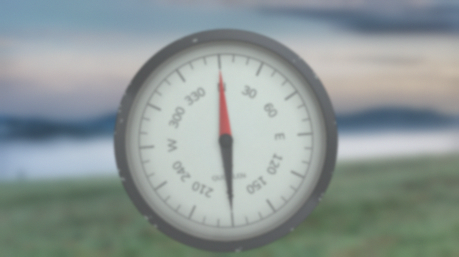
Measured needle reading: 0 °
